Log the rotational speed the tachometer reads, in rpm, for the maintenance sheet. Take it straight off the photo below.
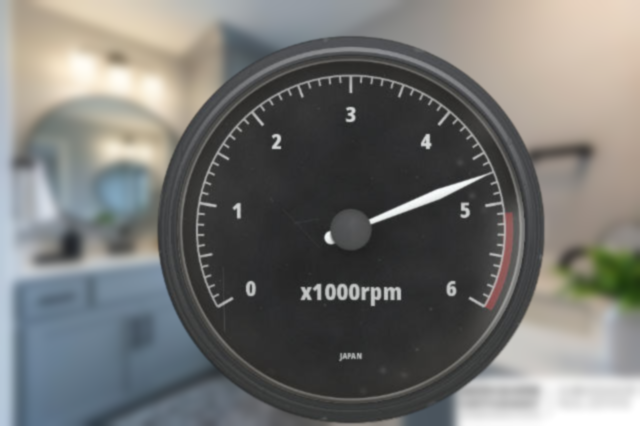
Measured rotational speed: 4700 rpm
